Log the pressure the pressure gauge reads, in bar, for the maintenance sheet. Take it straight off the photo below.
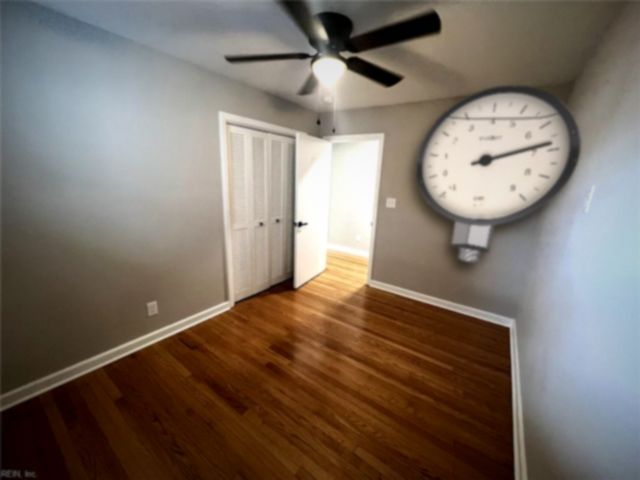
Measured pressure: 6.75 bar
